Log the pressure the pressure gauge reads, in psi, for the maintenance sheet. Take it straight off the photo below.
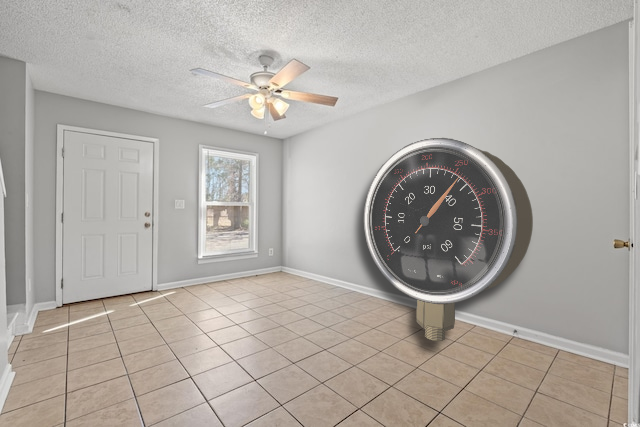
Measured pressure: 38 psi
